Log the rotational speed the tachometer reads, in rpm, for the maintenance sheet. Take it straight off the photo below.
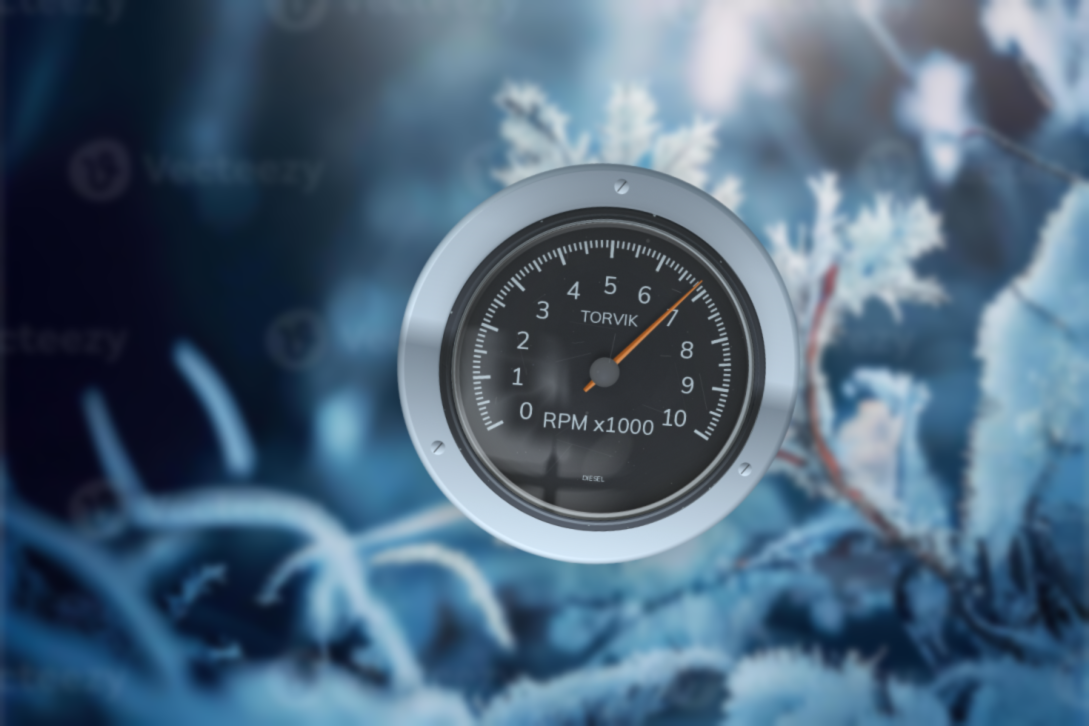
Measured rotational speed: 6800 rpm
